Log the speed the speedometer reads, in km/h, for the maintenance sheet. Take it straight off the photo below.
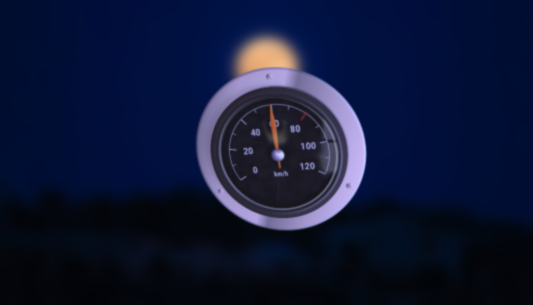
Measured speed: 60 km/h
